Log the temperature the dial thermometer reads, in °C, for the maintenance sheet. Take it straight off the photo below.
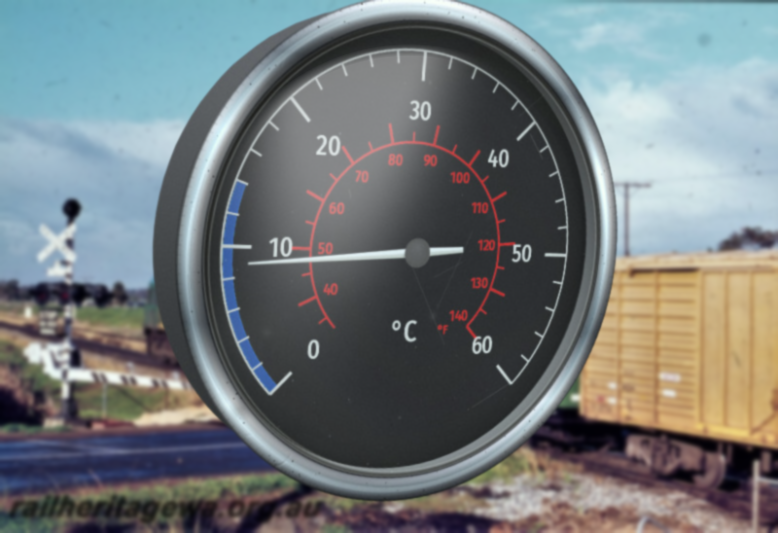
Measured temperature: 9 °C
